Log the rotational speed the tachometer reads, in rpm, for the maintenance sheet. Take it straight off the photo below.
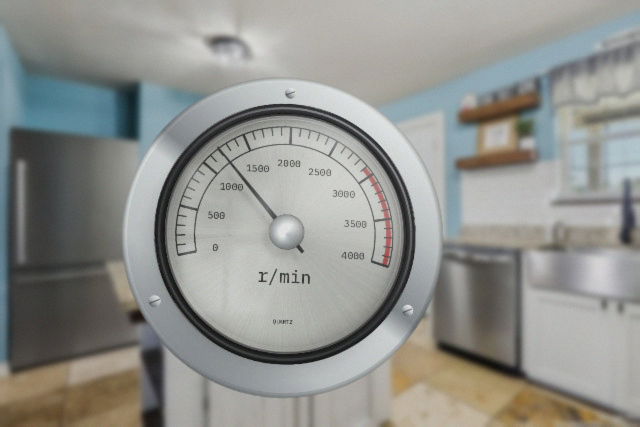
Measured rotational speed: 1200 rpm
